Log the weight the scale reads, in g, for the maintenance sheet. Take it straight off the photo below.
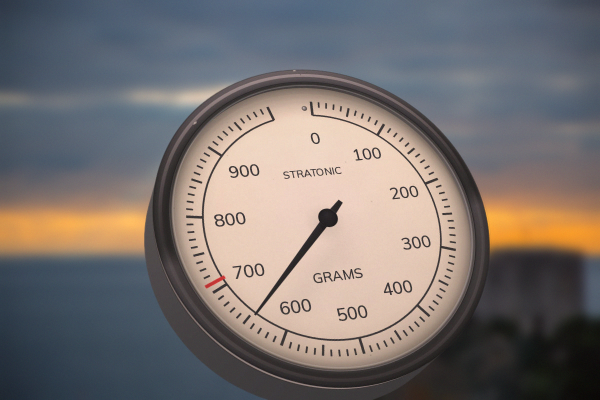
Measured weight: 645 g
